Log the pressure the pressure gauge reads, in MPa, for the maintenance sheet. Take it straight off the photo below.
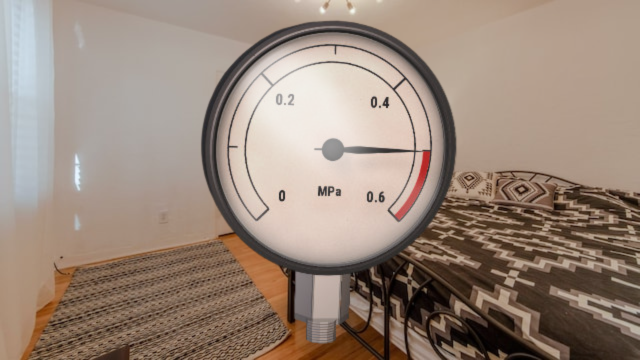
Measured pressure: 0.5 MPa
